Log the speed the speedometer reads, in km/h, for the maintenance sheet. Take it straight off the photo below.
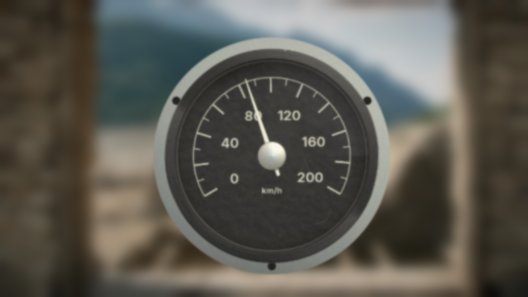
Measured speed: 85 km/h
